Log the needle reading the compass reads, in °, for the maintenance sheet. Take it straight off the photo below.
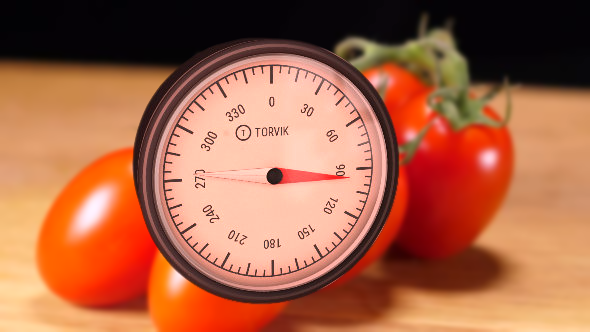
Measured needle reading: 95 °
